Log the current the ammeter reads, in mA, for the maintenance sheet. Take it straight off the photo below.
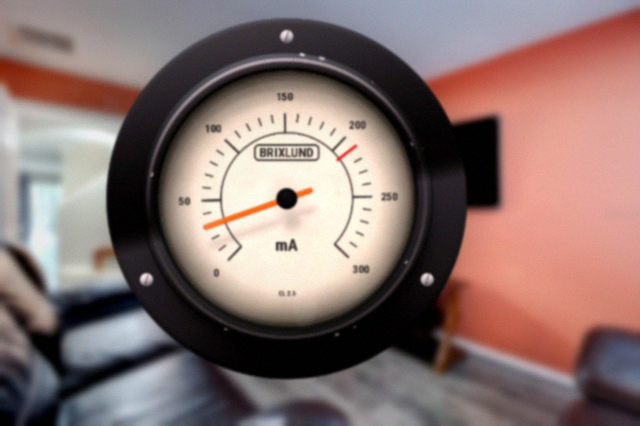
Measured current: 30 mA
